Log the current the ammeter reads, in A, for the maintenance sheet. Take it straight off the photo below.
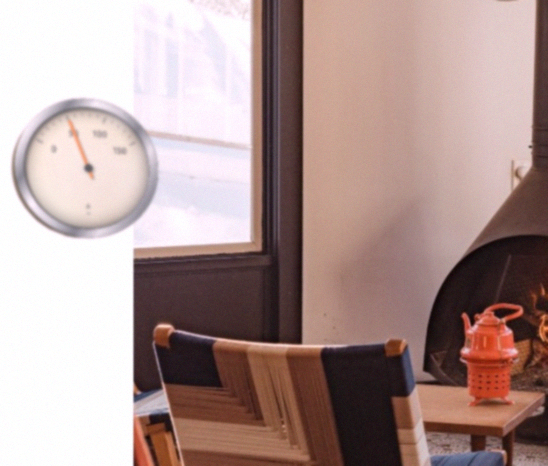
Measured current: 50 A
